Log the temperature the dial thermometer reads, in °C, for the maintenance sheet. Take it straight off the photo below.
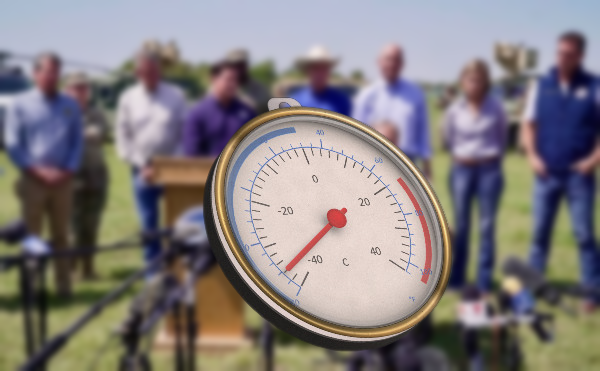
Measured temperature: -36 °C
